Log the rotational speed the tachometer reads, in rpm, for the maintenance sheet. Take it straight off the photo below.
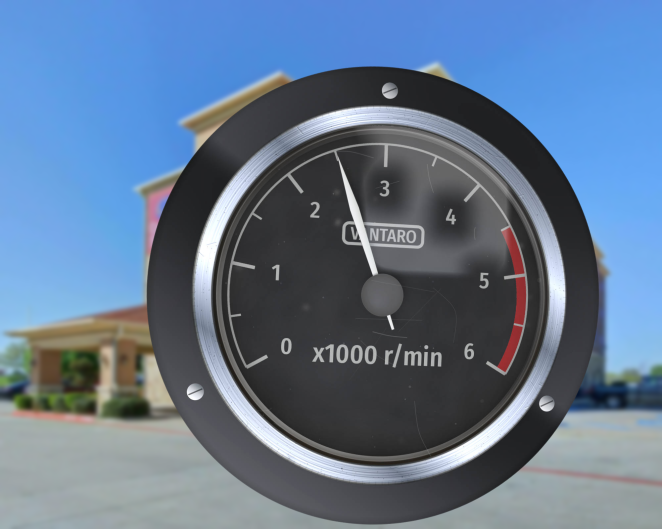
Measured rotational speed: 2500 rpm
